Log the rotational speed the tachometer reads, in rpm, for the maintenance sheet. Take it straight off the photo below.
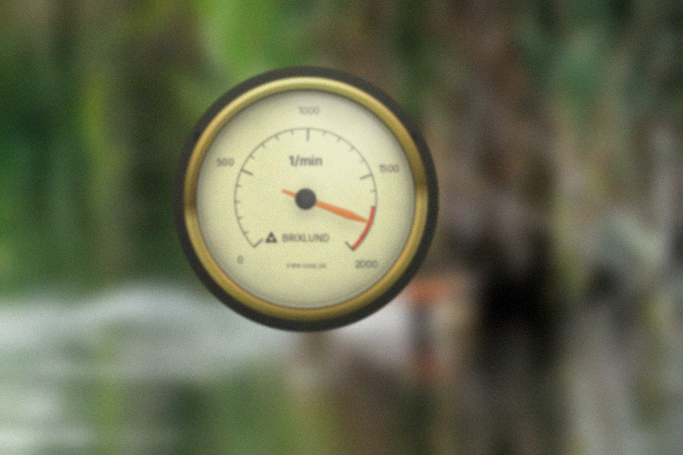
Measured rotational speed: 1800 rpm
